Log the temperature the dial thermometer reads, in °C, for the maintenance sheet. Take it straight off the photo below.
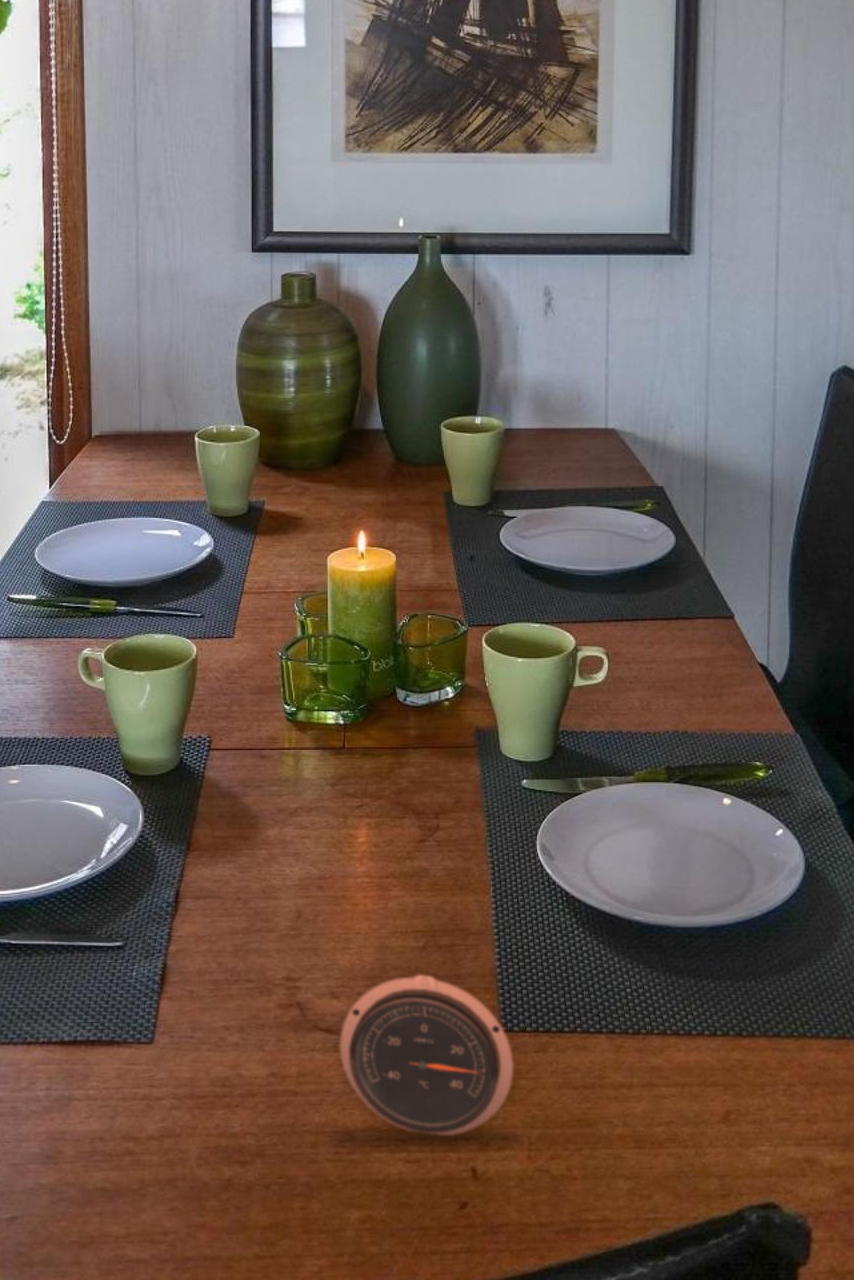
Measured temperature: 30 °C
